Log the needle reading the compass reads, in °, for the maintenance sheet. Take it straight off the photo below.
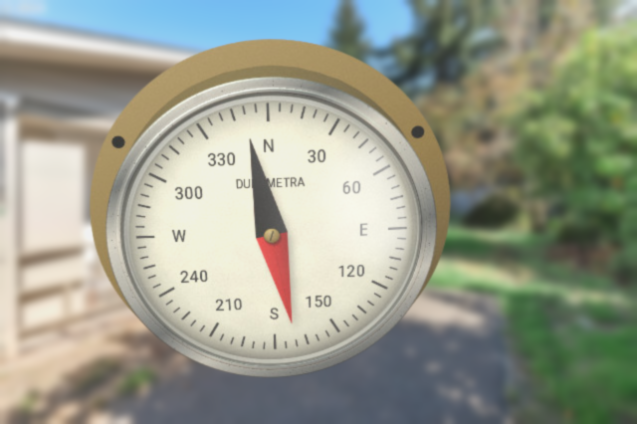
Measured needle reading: 170 °
